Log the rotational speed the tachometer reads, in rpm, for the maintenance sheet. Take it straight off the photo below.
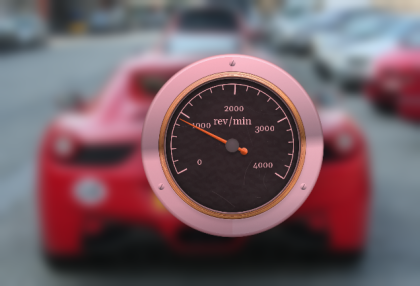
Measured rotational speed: 900 rpm
